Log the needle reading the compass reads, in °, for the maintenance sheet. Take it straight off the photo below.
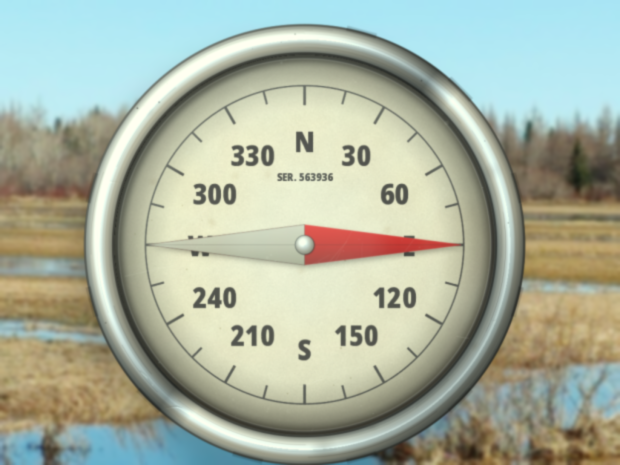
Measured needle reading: 90 °
